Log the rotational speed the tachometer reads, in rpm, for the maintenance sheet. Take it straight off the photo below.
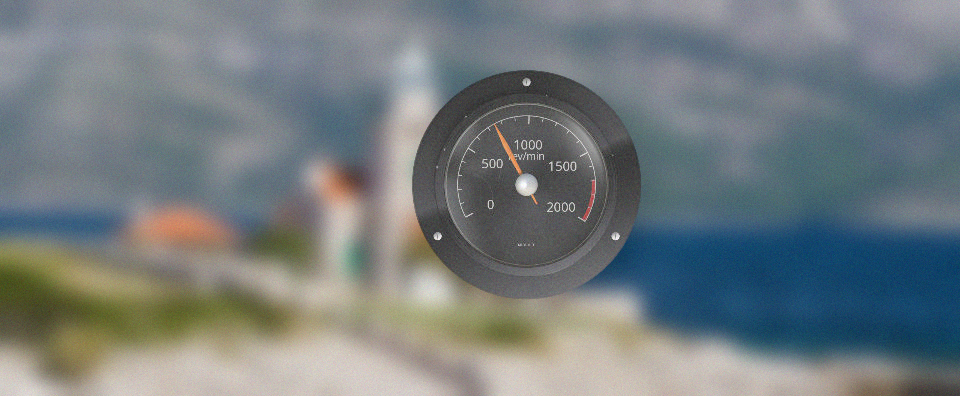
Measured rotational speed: 750 rpm
